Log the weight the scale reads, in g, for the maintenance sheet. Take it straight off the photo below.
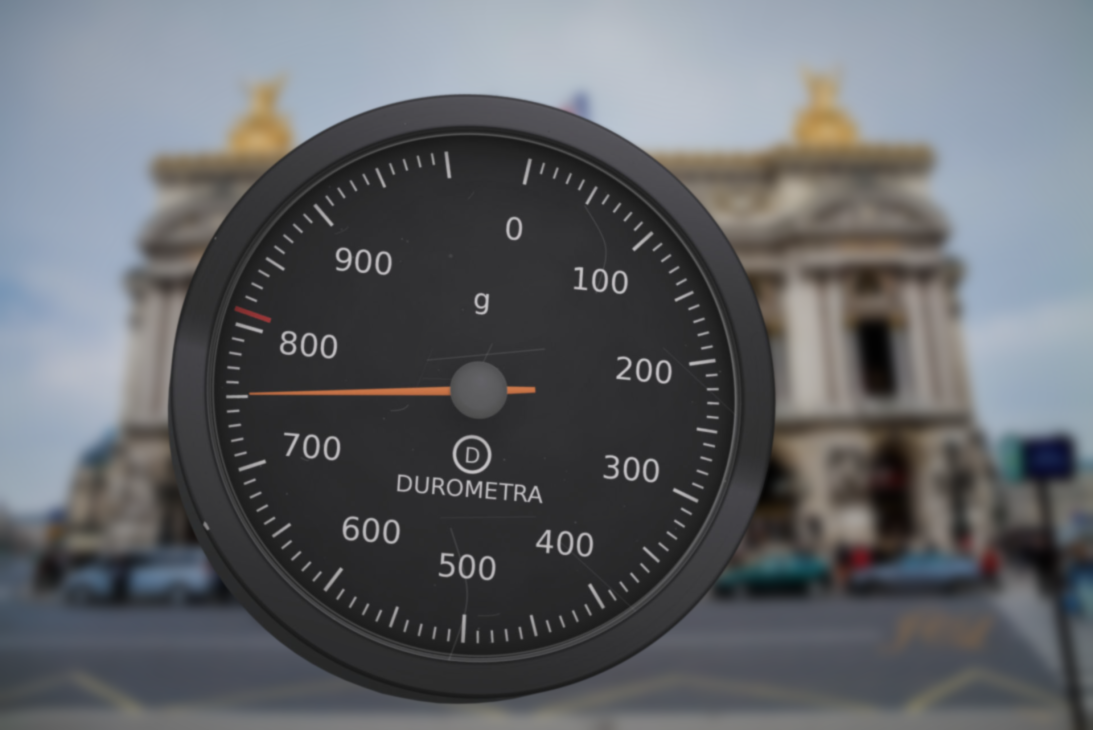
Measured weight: 750 g
